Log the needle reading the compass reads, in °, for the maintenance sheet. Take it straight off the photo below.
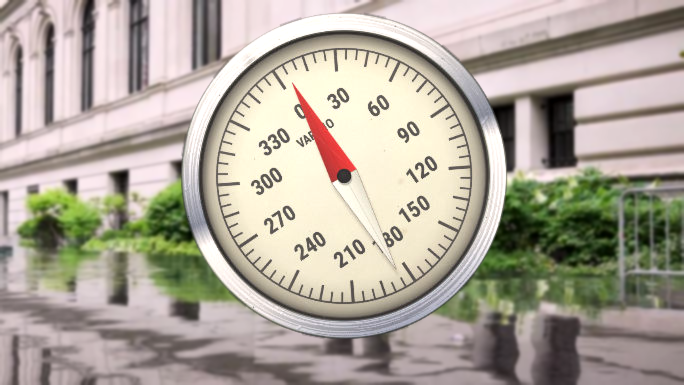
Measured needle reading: 5 °
